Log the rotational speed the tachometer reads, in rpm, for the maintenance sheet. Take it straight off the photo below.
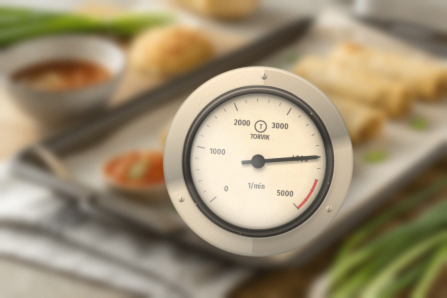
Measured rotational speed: 4000 rpm
